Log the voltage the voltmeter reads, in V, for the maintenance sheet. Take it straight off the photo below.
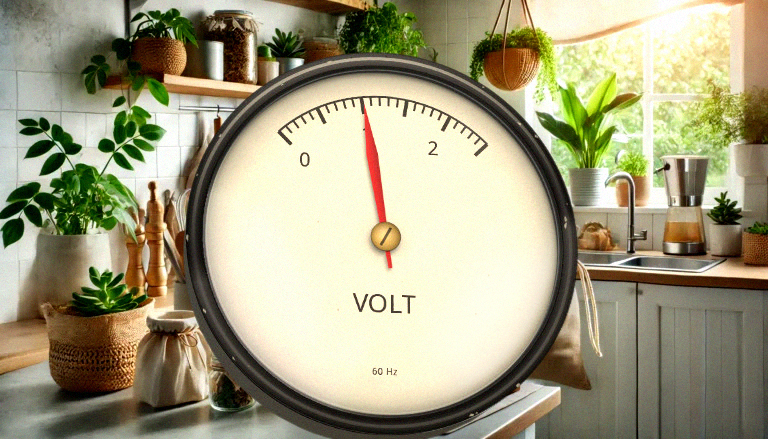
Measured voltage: 1 V
